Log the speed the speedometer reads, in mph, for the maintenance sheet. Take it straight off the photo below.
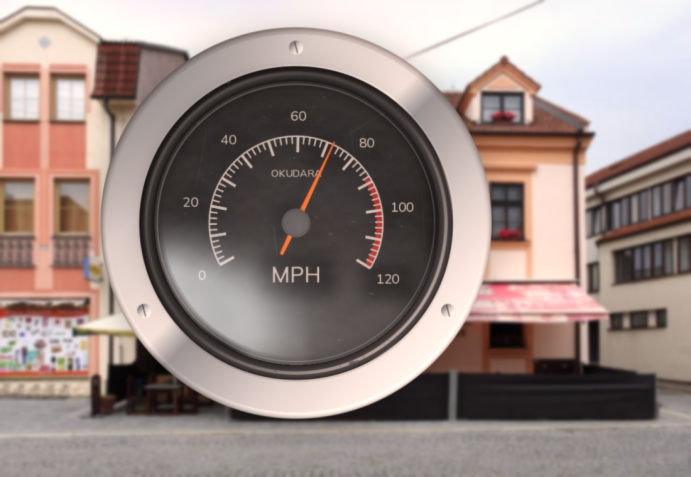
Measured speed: 72 mph
